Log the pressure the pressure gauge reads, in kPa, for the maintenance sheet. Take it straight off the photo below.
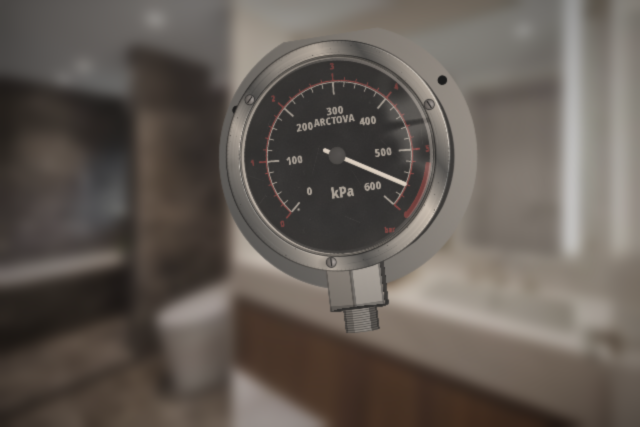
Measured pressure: 560 kPa
